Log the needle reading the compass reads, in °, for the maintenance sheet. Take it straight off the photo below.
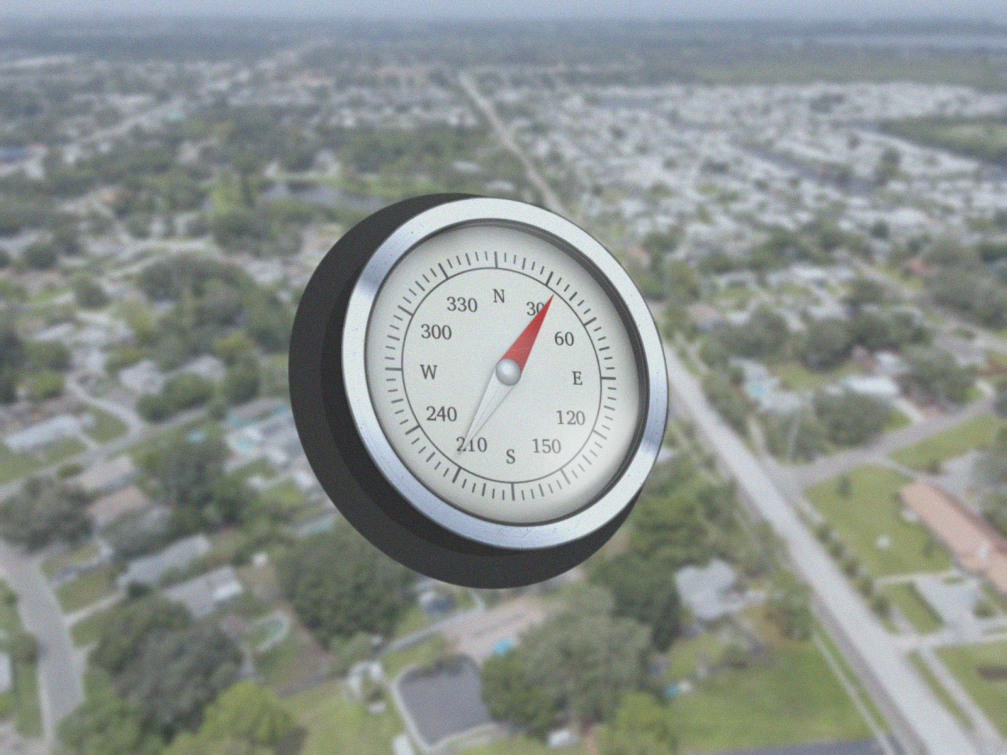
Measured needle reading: 35 °
